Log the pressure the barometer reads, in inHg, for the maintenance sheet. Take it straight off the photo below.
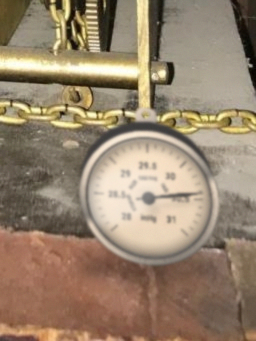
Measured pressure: 30.4 inHg
